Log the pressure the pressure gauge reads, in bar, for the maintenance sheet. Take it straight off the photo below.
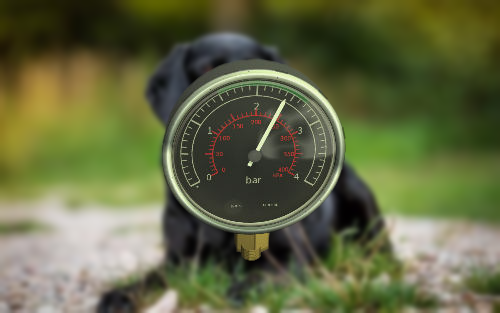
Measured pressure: 2.4 bar
